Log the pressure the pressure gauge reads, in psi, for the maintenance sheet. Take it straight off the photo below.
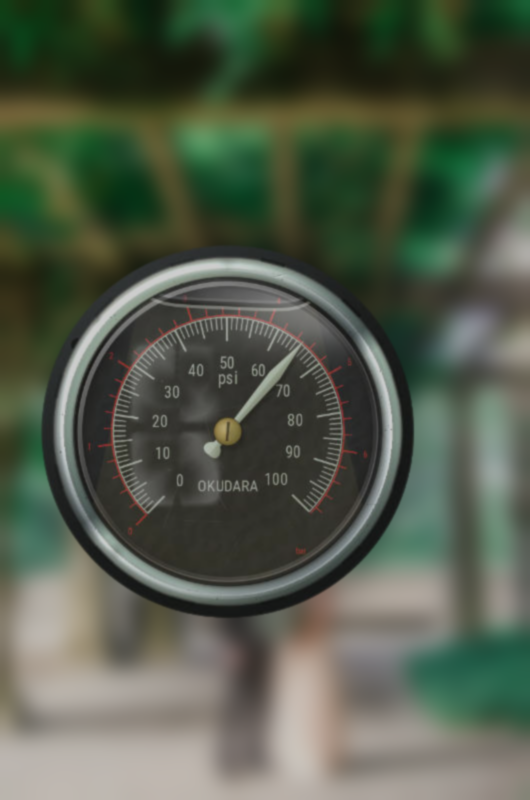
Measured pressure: 65 psi
